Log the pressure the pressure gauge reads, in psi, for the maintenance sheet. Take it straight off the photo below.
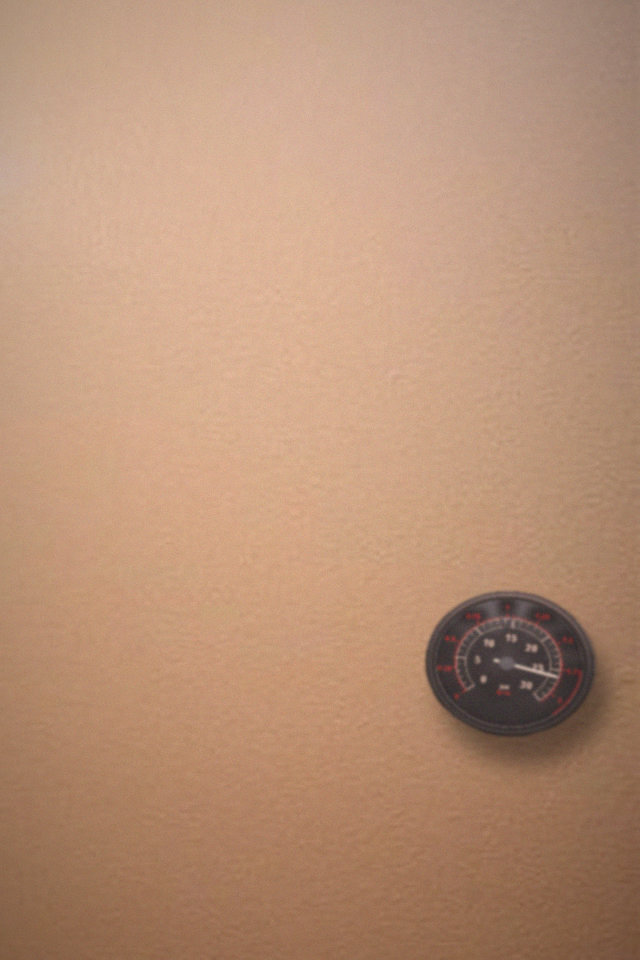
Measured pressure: 26 psi
